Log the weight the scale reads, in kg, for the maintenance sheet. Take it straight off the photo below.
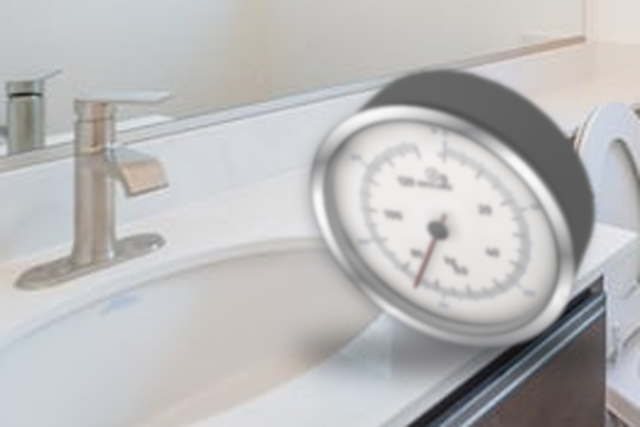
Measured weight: 75 kg
